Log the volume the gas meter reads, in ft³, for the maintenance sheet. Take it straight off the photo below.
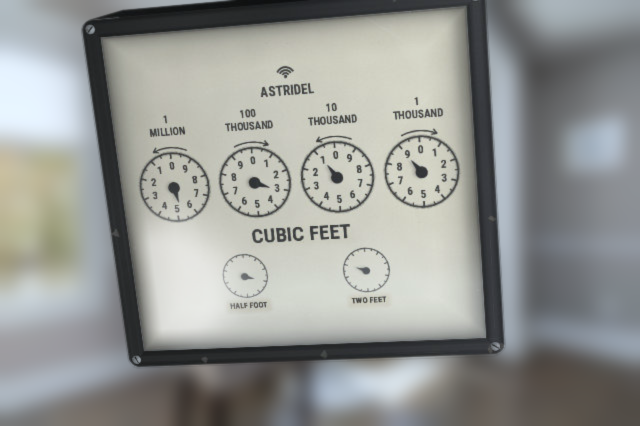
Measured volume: 530900 ft³
